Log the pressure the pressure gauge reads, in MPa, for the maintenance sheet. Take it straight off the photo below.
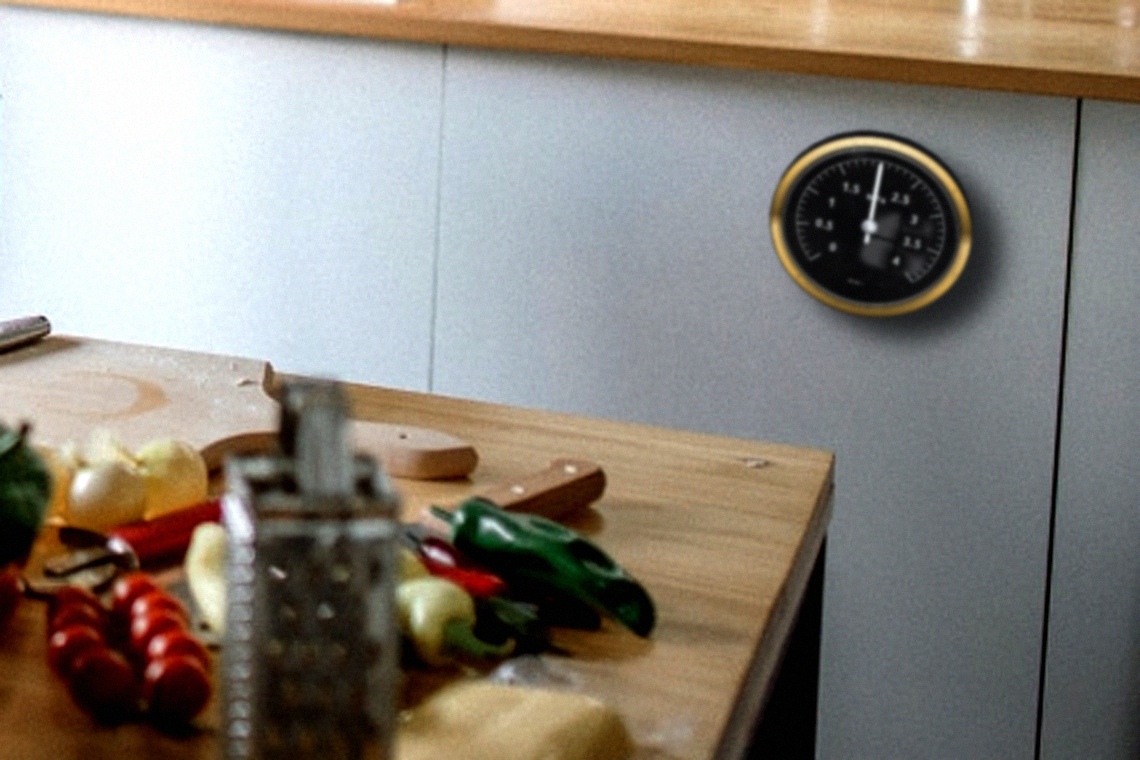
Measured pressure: 2 MPa
